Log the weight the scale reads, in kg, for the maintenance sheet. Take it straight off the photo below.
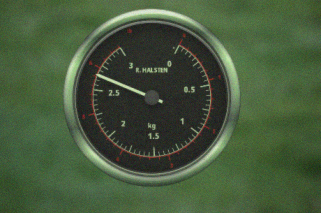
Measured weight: 2.65 kg
